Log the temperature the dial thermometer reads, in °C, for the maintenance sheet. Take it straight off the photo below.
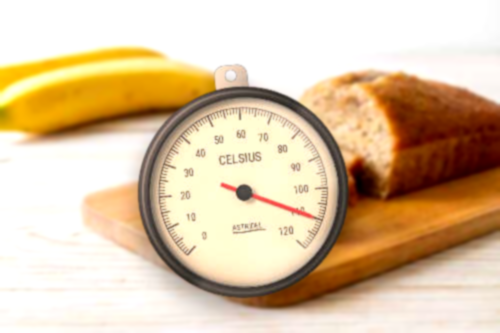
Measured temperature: 110 °C
